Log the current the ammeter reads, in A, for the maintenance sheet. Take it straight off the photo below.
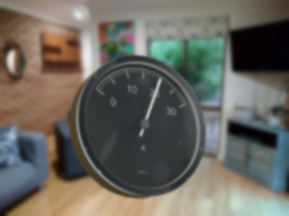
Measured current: 20 A
